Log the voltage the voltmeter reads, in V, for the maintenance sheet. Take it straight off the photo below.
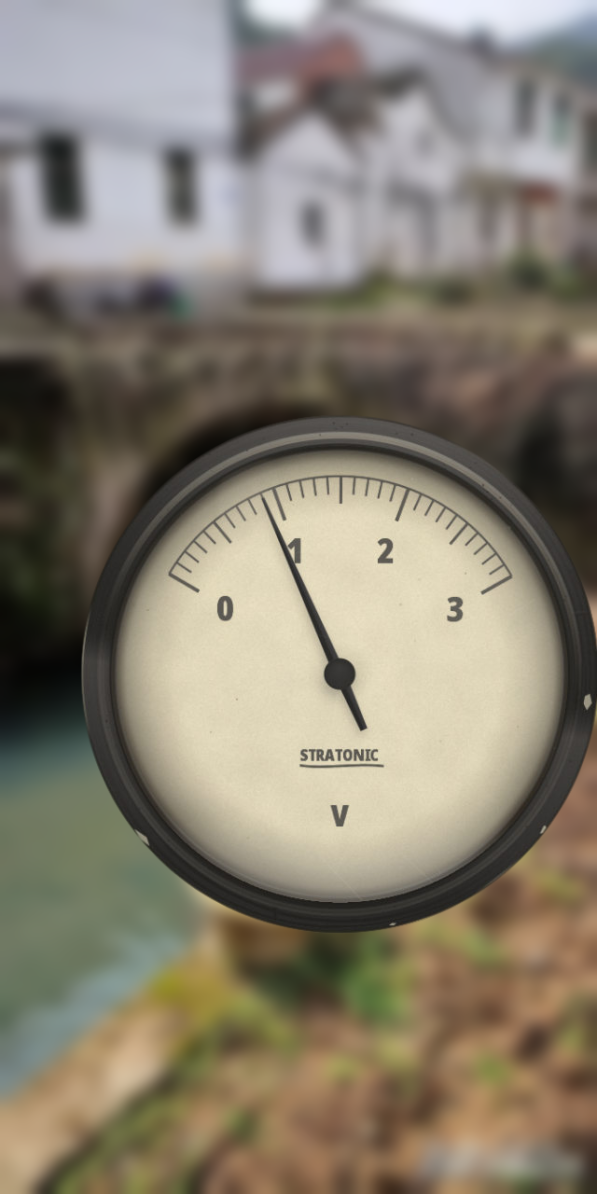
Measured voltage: 0.9 V
